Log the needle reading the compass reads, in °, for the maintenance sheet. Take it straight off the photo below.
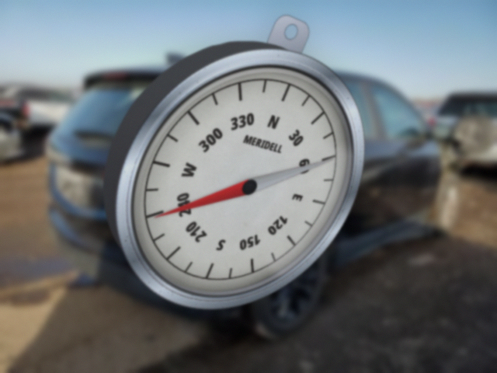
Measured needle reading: 240 °
